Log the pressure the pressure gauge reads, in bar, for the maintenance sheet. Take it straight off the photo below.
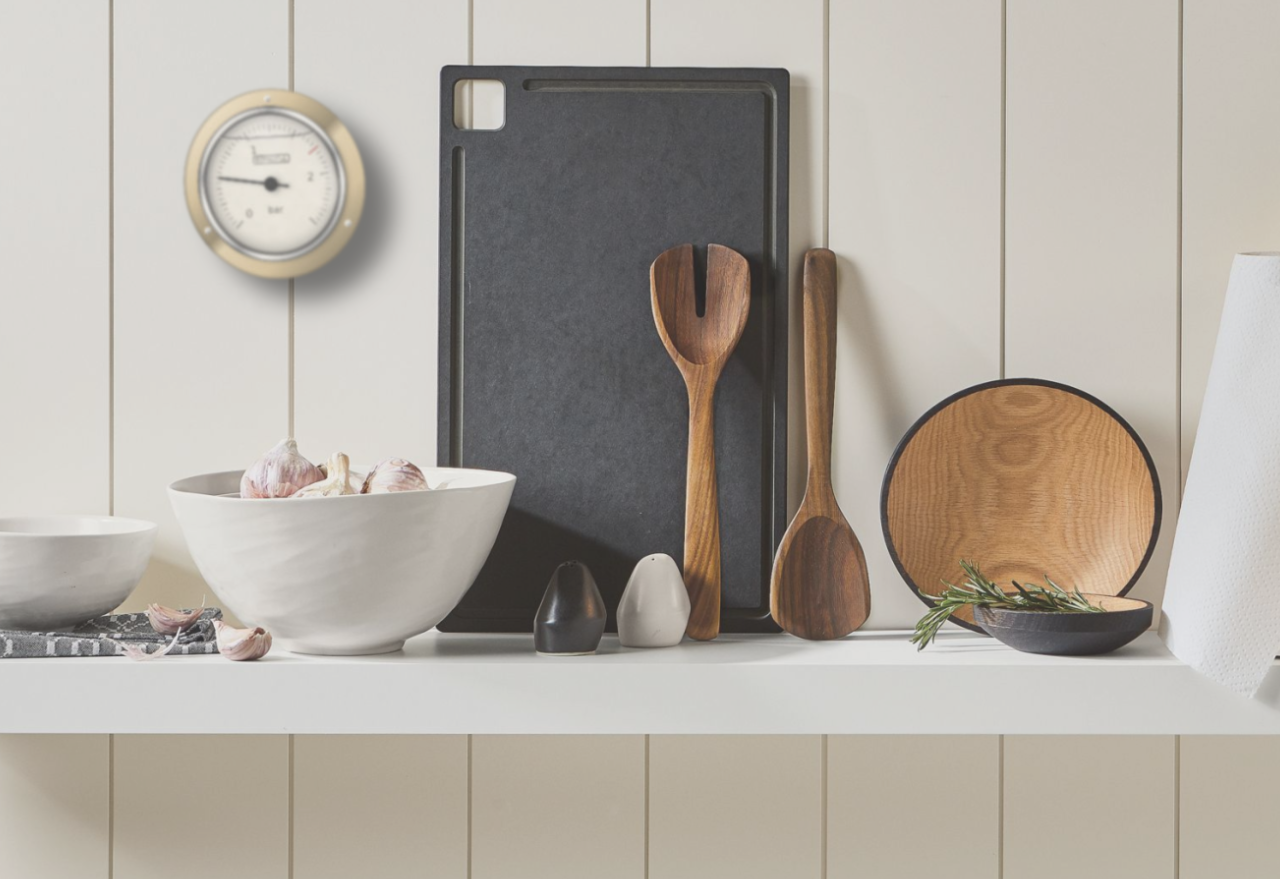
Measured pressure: 0.5 bar
